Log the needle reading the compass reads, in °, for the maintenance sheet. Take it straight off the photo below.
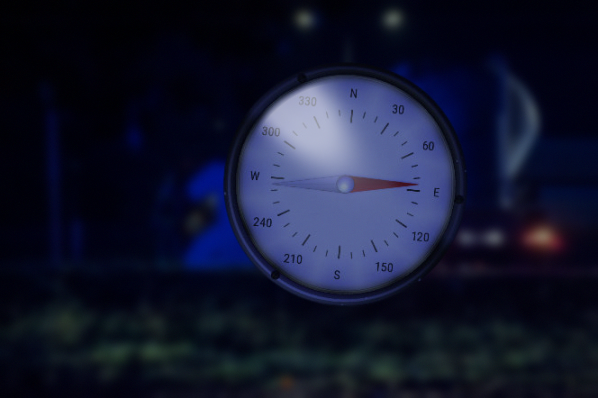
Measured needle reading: 85 °
